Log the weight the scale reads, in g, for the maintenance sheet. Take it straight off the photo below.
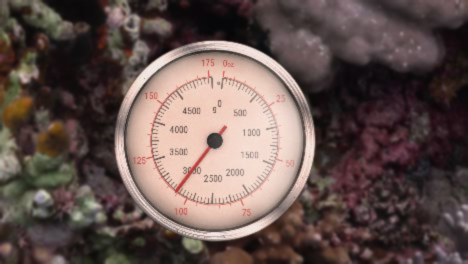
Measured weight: 3000 g
